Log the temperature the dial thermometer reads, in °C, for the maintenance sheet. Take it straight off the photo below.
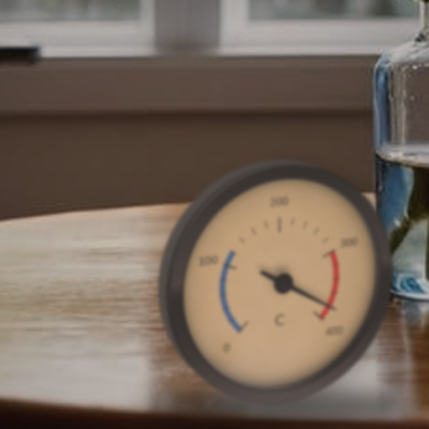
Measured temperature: 380 °C
